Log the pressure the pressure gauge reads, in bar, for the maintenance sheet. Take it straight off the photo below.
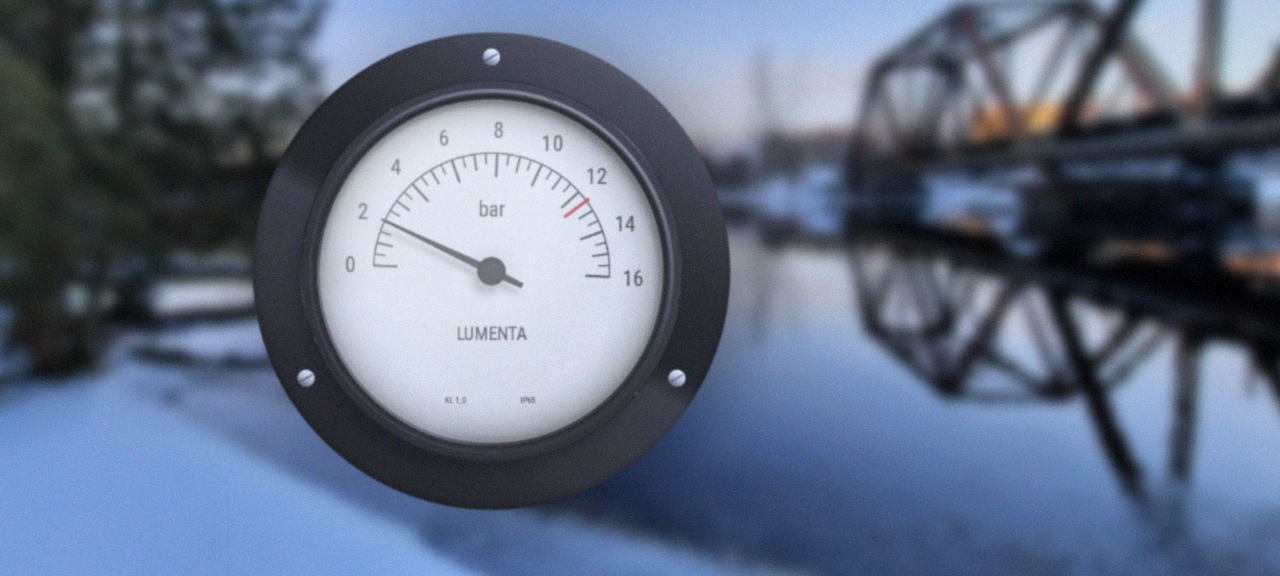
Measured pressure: 2 bar
